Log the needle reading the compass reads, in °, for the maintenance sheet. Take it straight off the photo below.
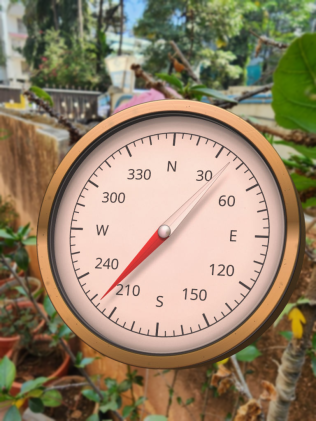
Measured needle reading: 220 °
